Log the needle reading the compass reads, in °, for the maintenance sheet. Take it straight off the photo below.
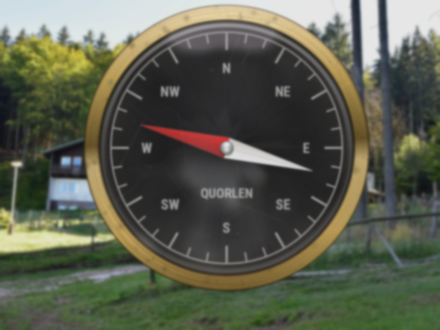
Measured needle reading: 285 °
